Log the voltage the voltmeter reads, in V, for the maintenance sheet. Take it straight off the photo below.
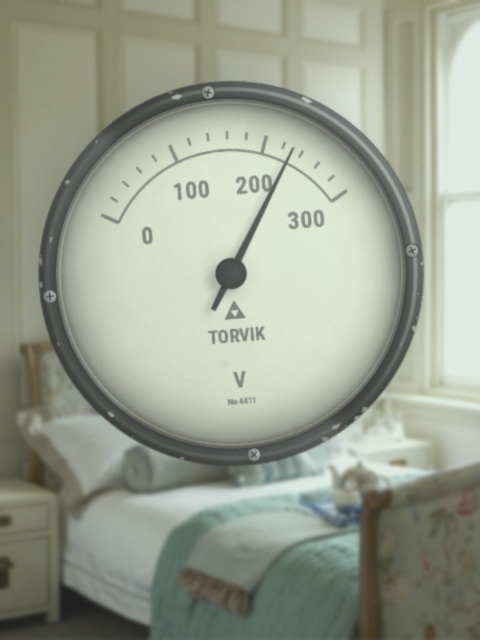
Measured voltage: 230 V
